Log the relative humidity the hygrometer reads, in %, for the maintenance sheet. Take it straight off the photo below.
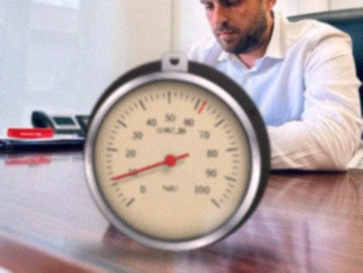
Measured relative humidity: 10 %
